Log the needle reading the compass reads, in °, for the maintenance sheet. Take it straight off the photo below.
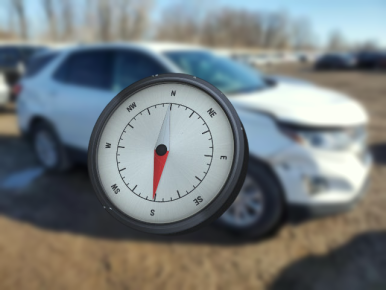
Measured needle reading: 180 °
